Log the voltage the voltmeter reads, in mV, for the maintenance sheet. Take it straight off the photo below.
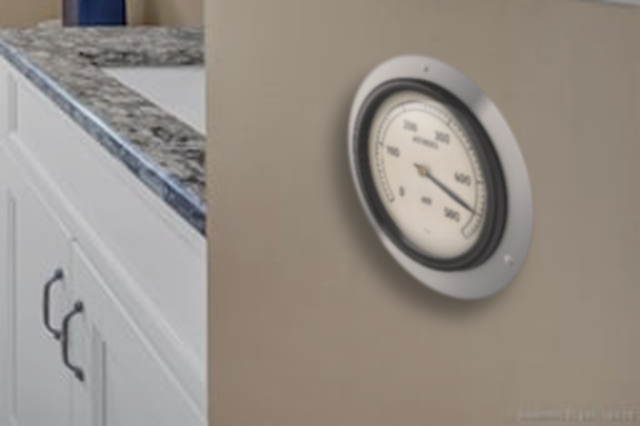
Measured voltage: 450 mV
